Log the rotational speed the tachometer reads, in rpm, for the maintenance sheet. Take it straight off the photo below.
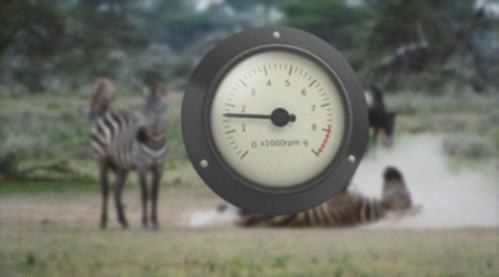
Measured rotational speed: 1600 rpm
